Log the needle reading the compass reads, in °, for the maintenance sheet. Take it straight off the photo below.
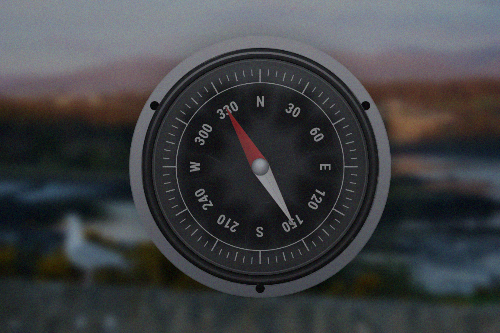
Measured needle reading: 330 °
